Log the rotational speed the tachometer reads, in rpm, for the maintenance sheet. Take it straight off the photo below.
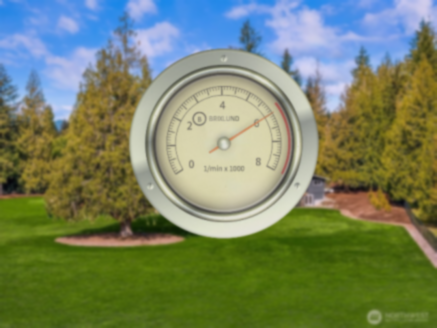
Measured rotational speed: 6000 rpm
